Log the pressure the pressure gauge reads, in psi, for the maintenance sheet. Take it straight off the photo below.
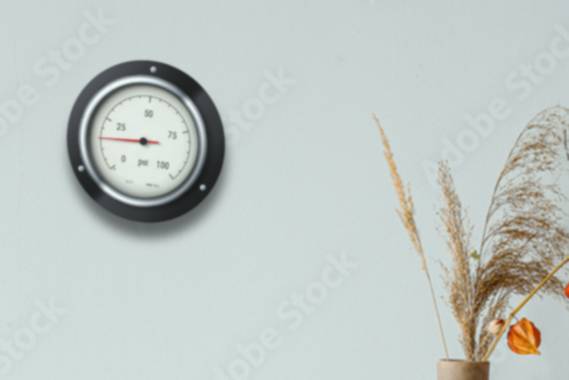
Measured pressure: 15 psi
